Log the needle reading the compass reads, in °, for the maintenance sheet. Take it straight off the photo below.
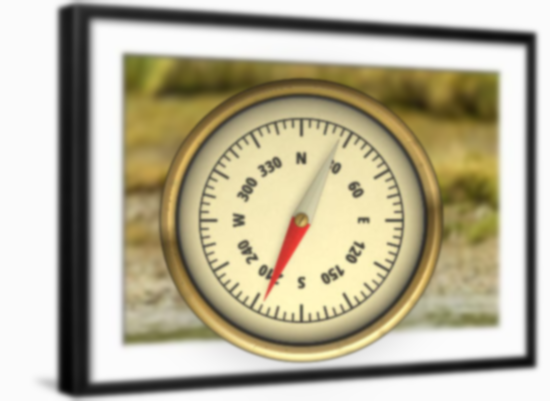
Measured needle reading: 205 °
